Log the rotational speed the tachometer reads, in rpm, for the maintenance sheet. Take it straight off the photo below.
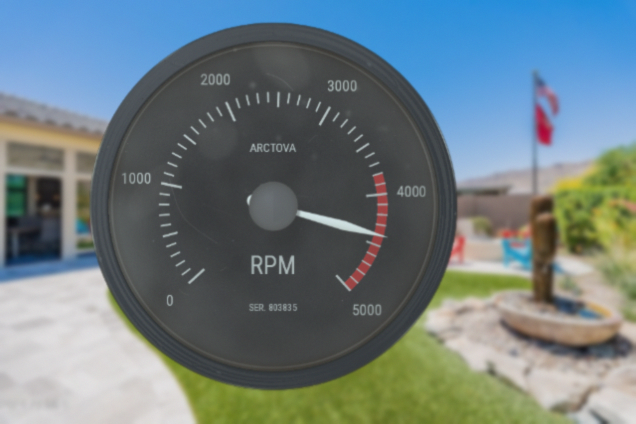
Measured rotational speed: 4400 rpm
